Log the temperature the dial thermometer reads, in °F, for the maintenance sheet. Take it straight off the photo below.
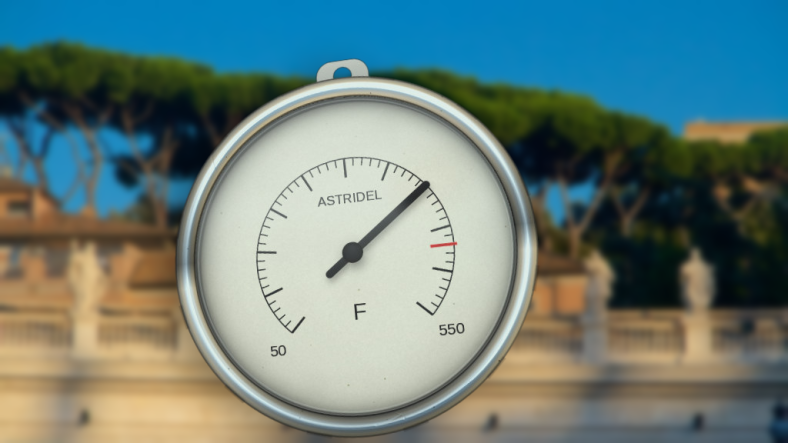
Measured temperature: 400 °F
